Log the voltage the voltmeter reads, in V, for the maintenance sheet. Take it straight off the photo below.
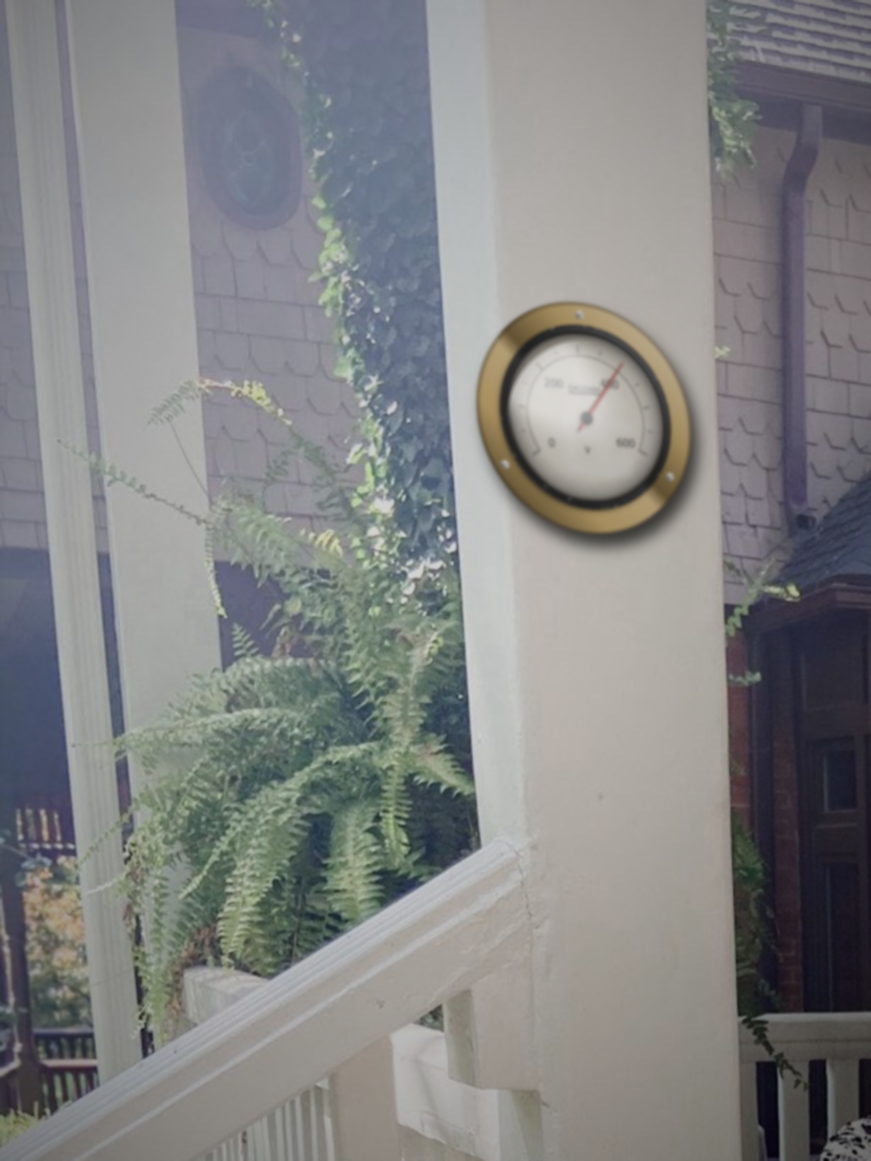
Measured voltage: 400 V
